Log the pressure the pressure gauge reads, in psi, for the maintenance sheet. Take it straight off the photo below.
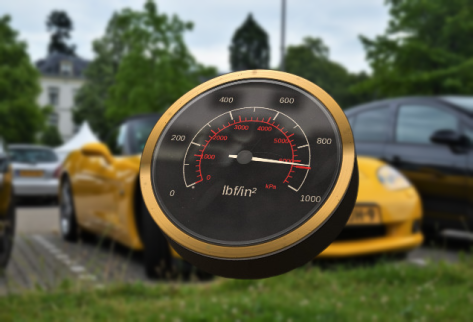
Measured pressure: 900 psi
